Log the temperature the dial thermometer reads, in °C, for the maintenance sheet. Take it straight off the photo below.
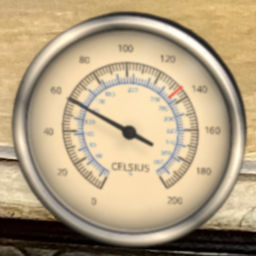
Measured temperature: 60 °C
